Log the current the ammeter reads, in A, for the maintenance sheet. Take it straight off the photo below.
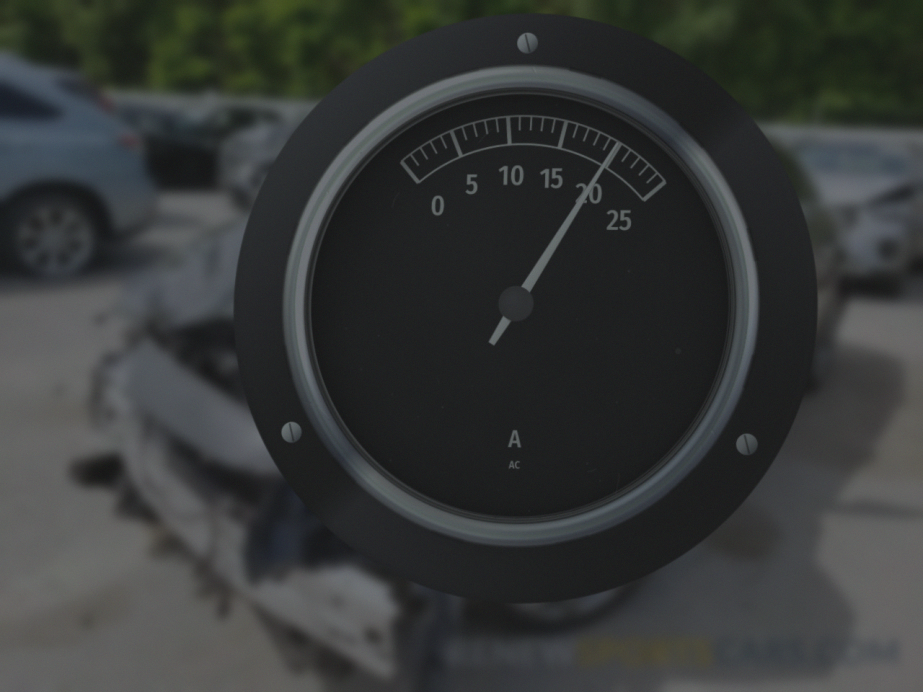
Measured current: 20 A
